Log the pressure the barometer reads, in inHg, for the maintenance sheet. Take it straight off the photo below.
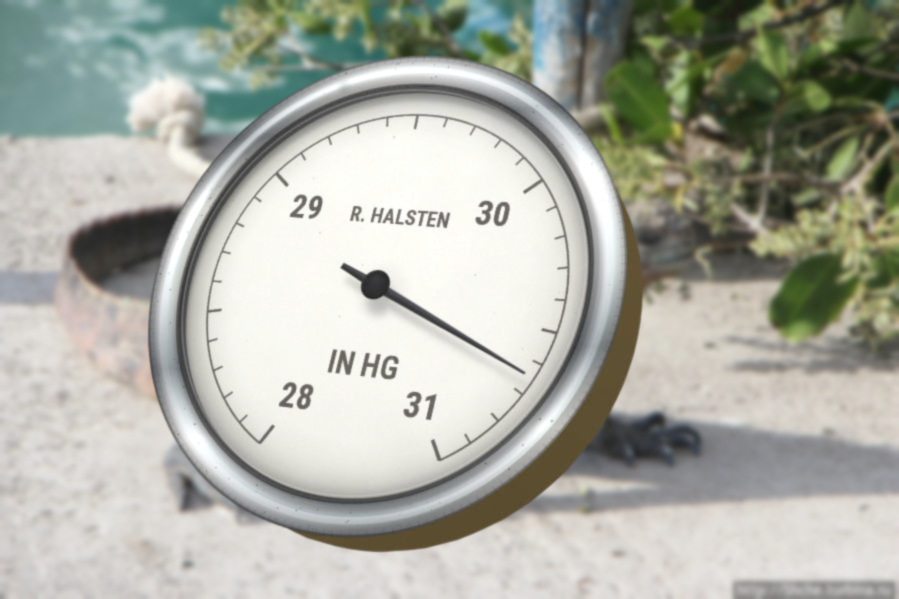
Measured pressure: 30.65 inHg
